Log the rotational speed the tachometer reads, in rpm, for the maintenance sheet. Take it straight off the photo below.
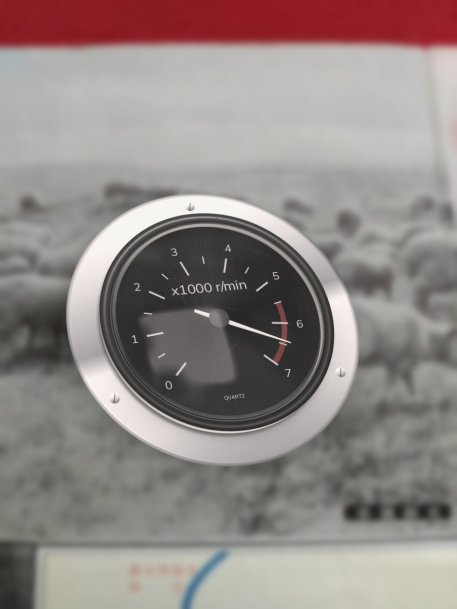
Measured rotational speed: 6500 rpm
